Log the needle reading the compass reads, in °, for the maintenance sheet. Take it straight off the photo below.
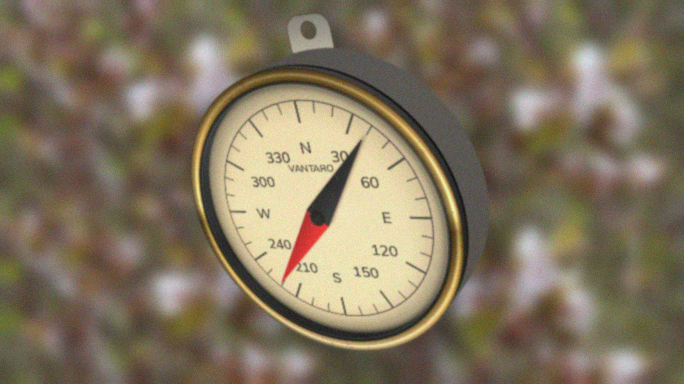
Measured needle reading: 220 °
